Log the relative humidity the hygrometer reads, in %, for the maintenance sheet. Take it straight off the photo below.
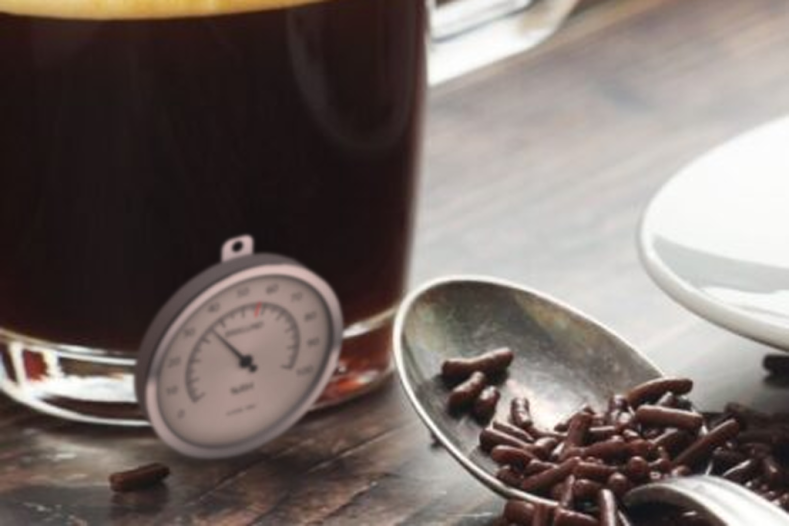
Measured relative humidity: 35 %
